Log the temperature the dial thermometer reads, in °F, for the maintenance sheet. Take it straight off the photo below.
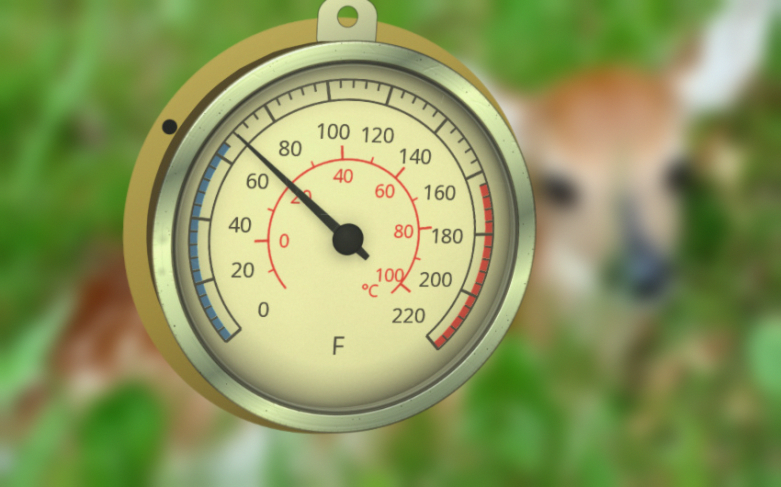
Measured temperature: 68 °F
